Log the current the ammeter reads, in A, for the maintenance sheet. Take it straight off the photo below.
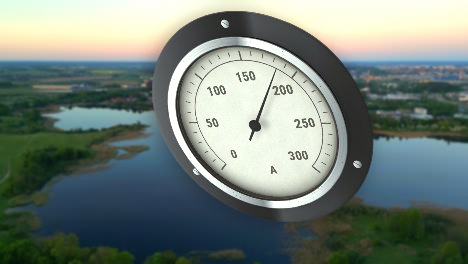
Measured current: 185 A
